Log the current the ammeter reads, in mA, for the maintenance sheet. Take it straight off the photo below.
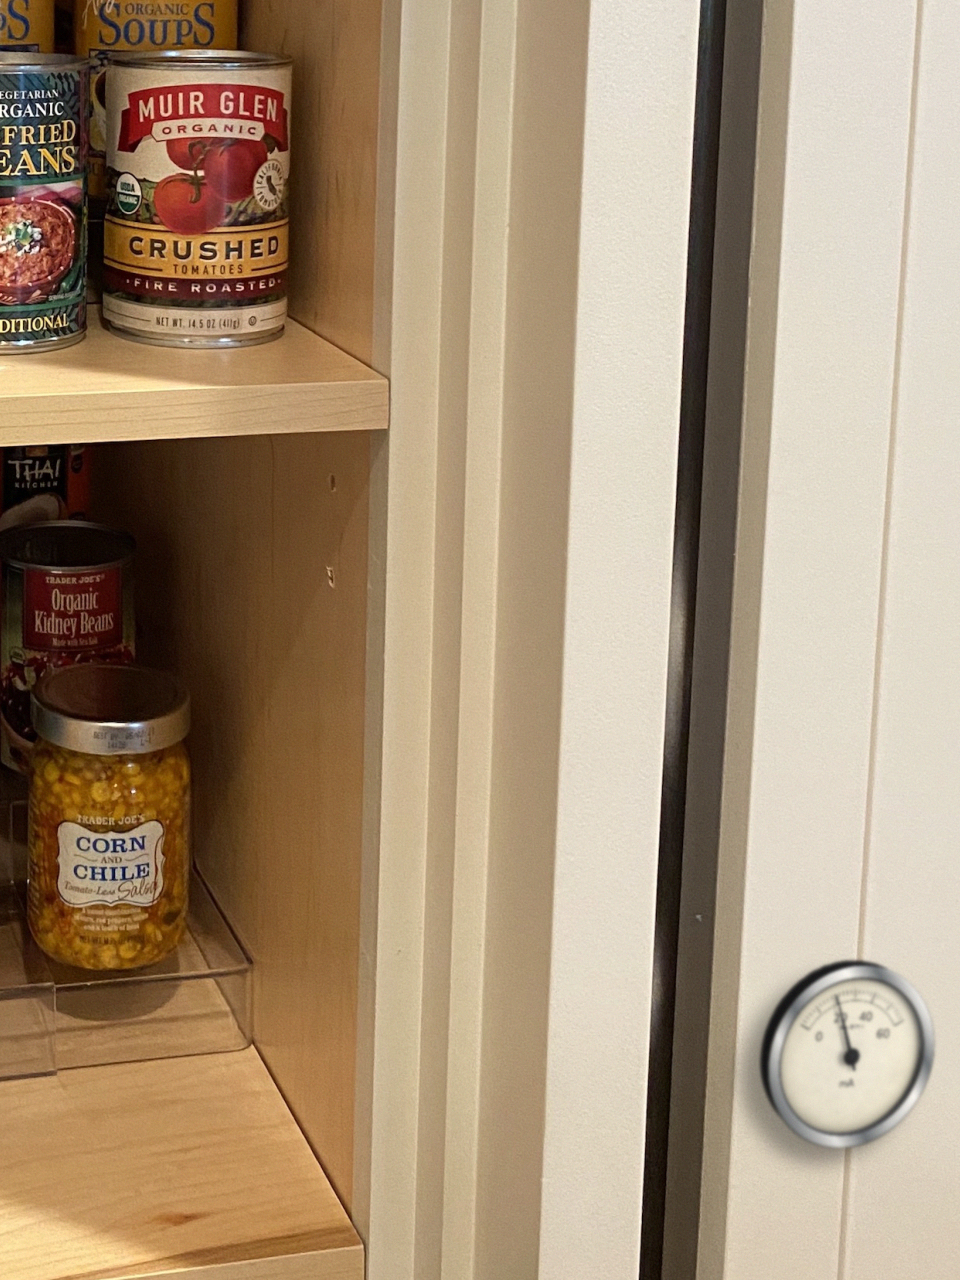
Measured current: 20 mA
